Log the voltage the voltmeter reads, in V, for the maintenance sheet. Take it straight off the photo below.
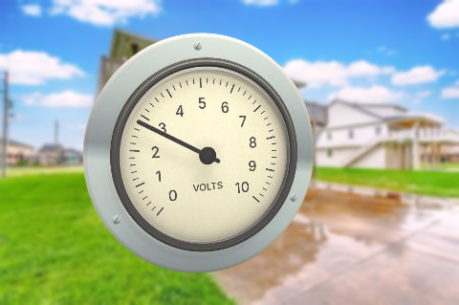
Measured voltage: 2.8 V
